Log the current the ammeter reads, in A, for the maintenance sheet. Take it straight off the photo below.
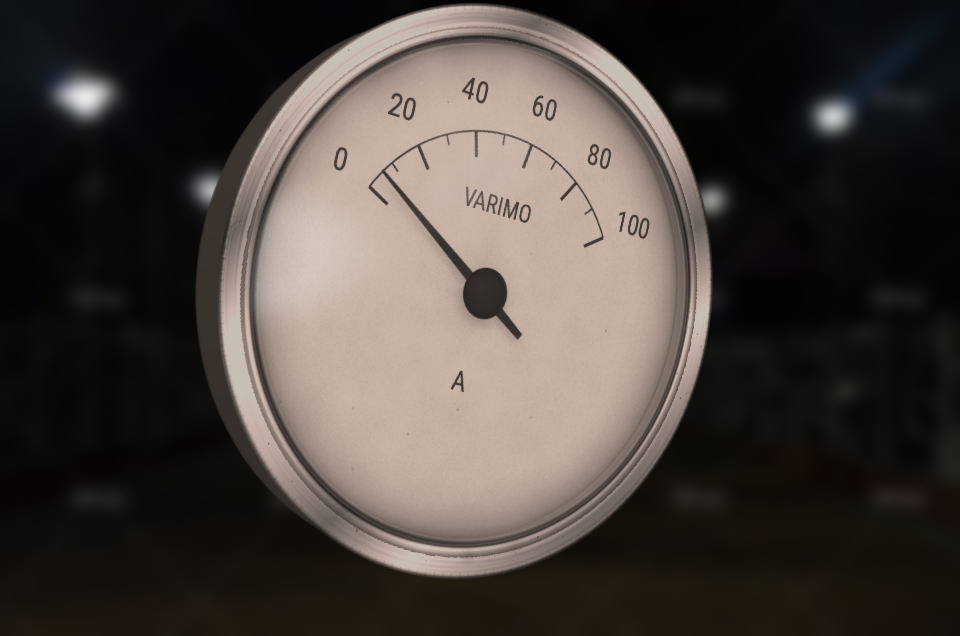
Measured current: 5 A
